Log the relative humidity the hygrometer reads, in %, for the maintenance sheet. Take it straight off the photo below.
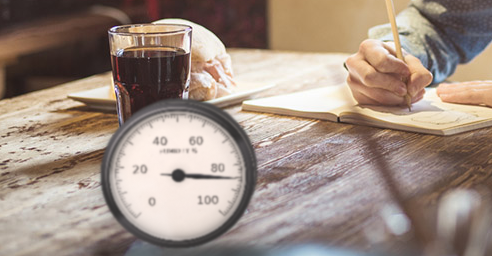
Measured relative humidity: 85 %
